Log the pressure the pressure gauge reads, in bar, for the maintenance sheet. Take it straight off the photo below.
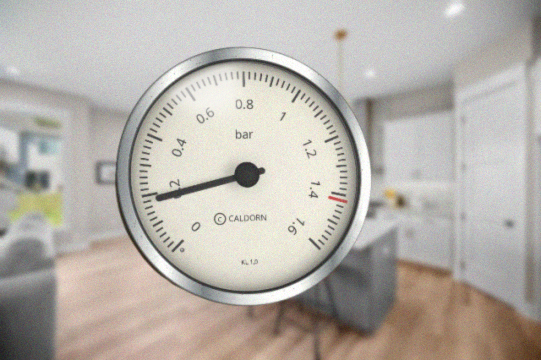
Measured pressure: 0.18 bar
